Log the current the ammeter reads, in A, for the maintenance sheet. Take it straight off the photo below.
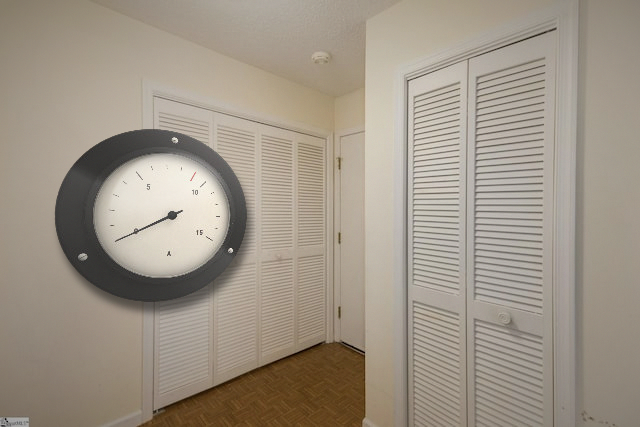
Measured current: 0 A
